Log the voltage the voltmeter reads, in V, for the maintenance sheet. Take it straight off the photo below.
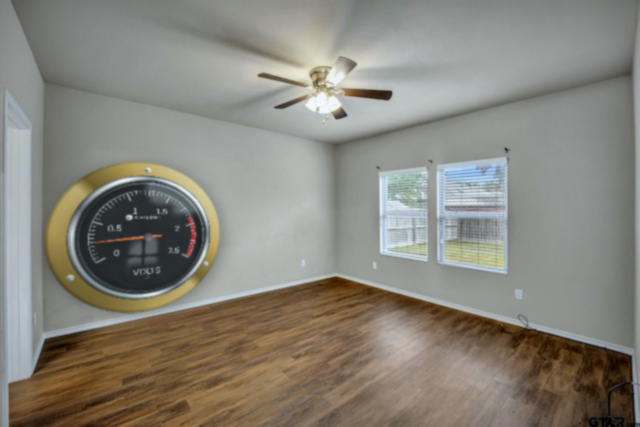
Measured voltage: 0.25 V
